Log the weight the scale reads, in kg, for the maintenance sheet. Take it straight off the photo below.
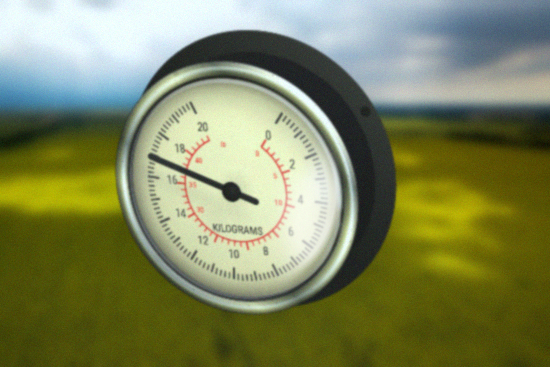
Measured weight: 17 kg
